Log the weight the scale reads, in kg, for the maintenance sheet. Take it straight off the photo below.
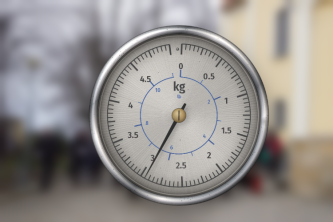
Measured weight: 2.95 kg
